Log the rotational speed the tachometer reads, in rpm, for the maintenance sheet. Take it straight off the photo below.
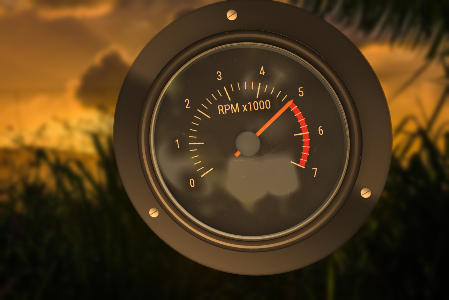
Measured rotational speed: 5000 rpm
